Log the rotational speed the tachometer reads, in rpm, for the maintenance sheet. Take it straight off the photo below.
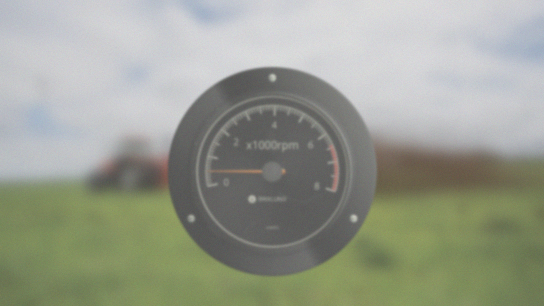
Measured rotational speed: 500 rpm
